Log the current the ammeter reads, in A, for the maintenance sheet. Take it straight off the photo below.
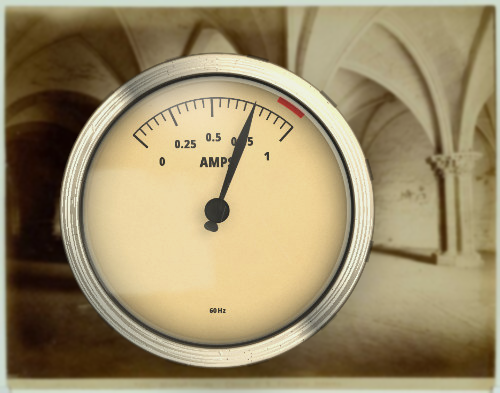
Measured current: 0.75 A
